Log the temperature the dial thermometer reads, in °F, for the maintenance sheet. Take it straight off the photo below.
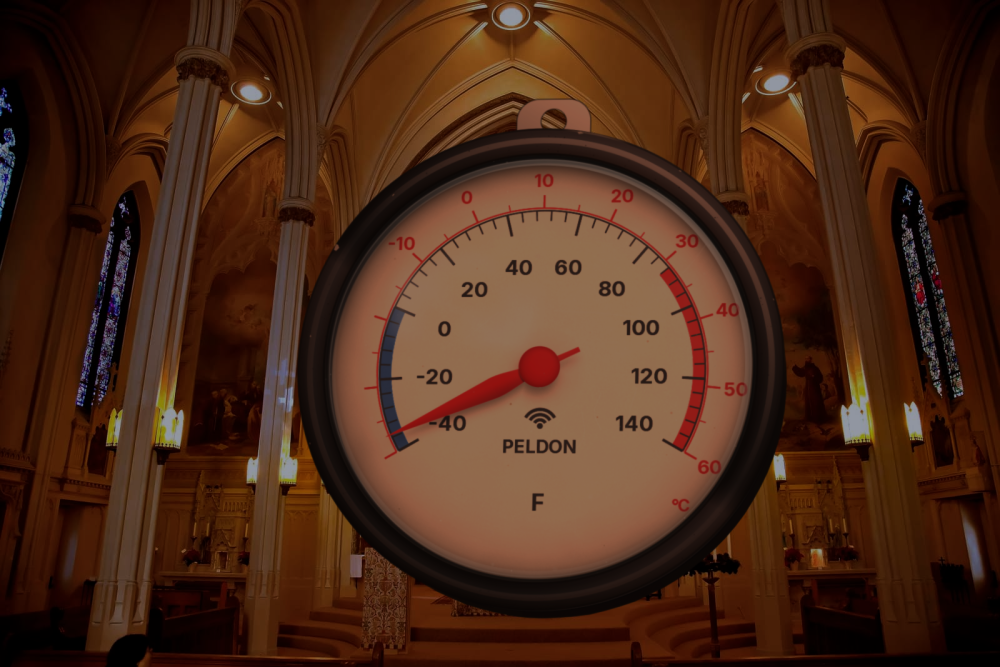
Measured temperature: -36 °F
